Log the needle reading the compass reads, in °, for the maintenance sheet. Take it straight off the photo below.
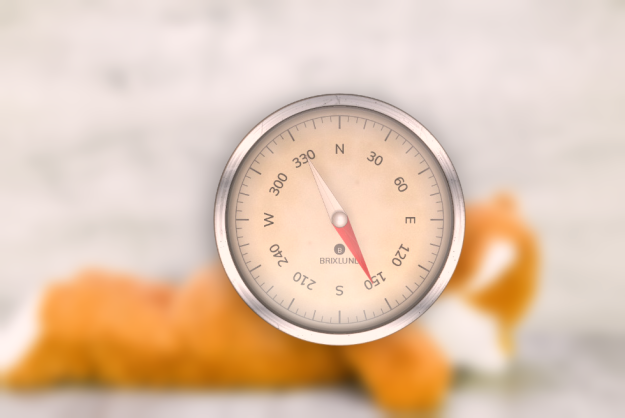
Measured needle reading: 152.5 °
